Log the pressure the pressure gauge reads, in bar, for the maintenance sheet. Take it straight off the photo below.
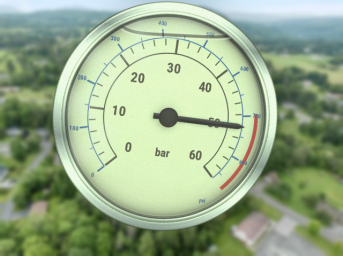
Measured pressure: 50 bar
